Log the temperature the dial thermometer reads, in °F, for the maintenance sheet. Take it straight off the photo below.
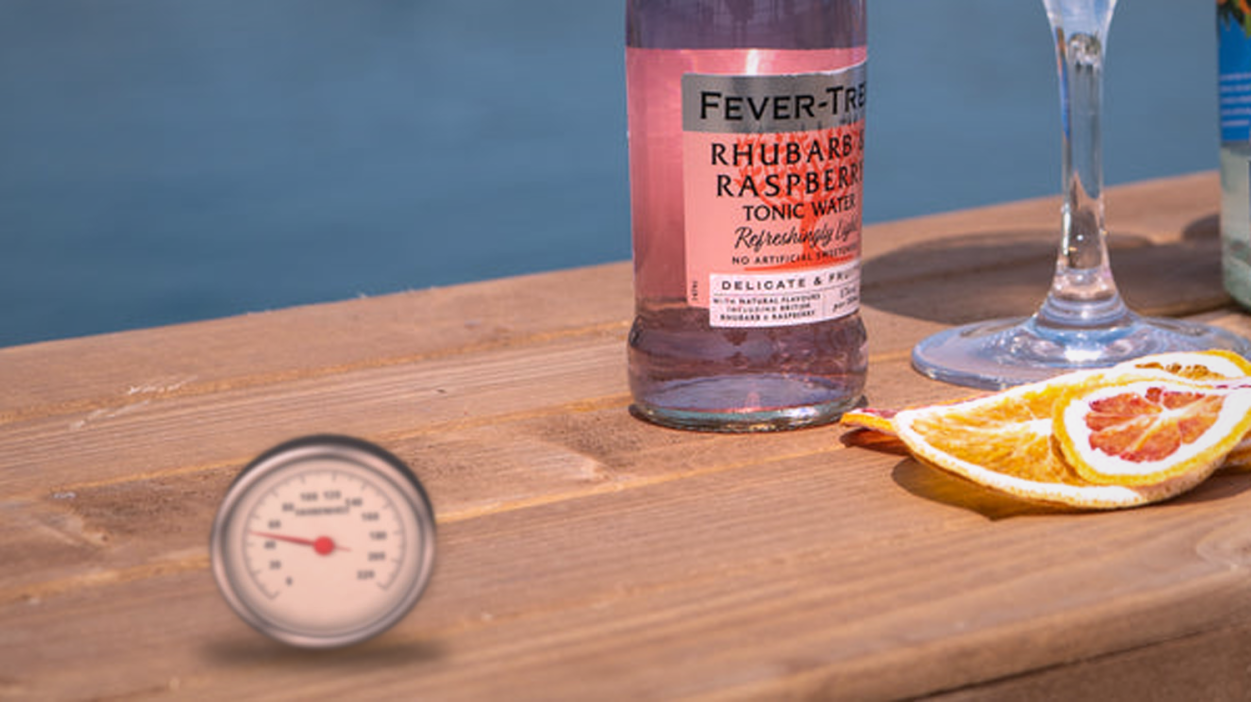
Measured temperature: 50 °F
